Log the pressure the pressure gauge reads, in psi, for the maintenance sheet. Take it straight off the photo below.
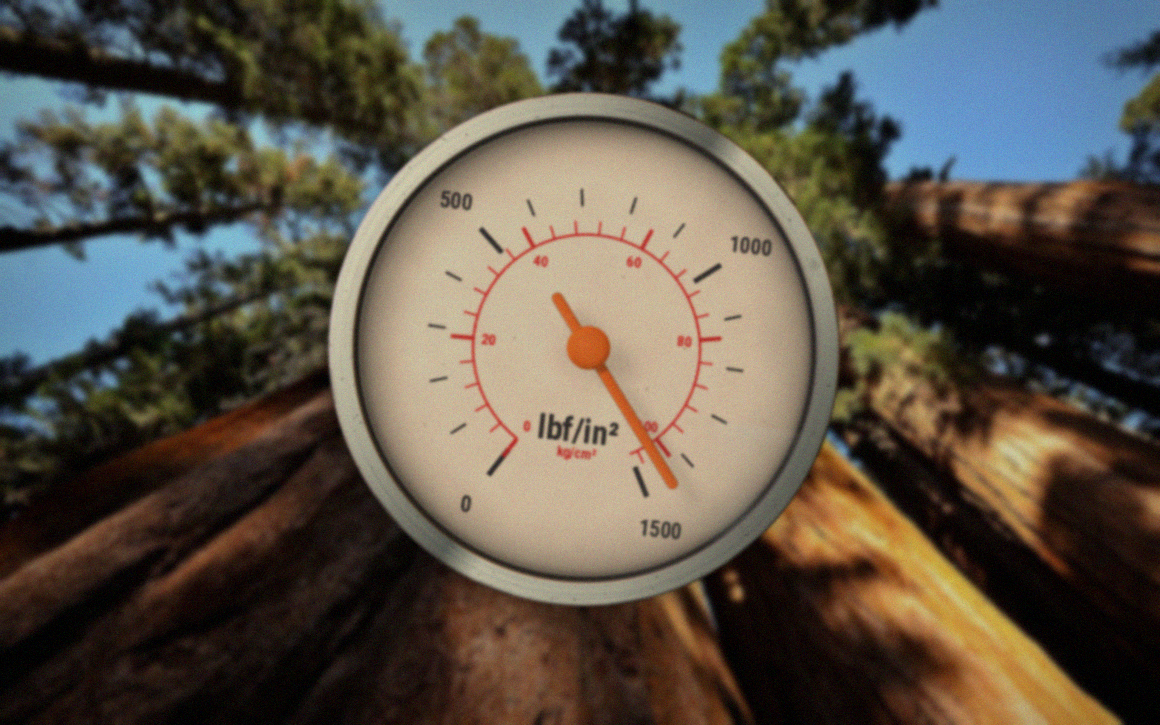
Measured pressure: 1450 psi
